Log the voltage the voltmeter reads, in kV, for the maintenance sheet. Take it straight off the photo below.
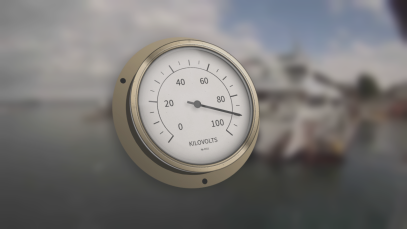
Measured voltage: 90 kV
